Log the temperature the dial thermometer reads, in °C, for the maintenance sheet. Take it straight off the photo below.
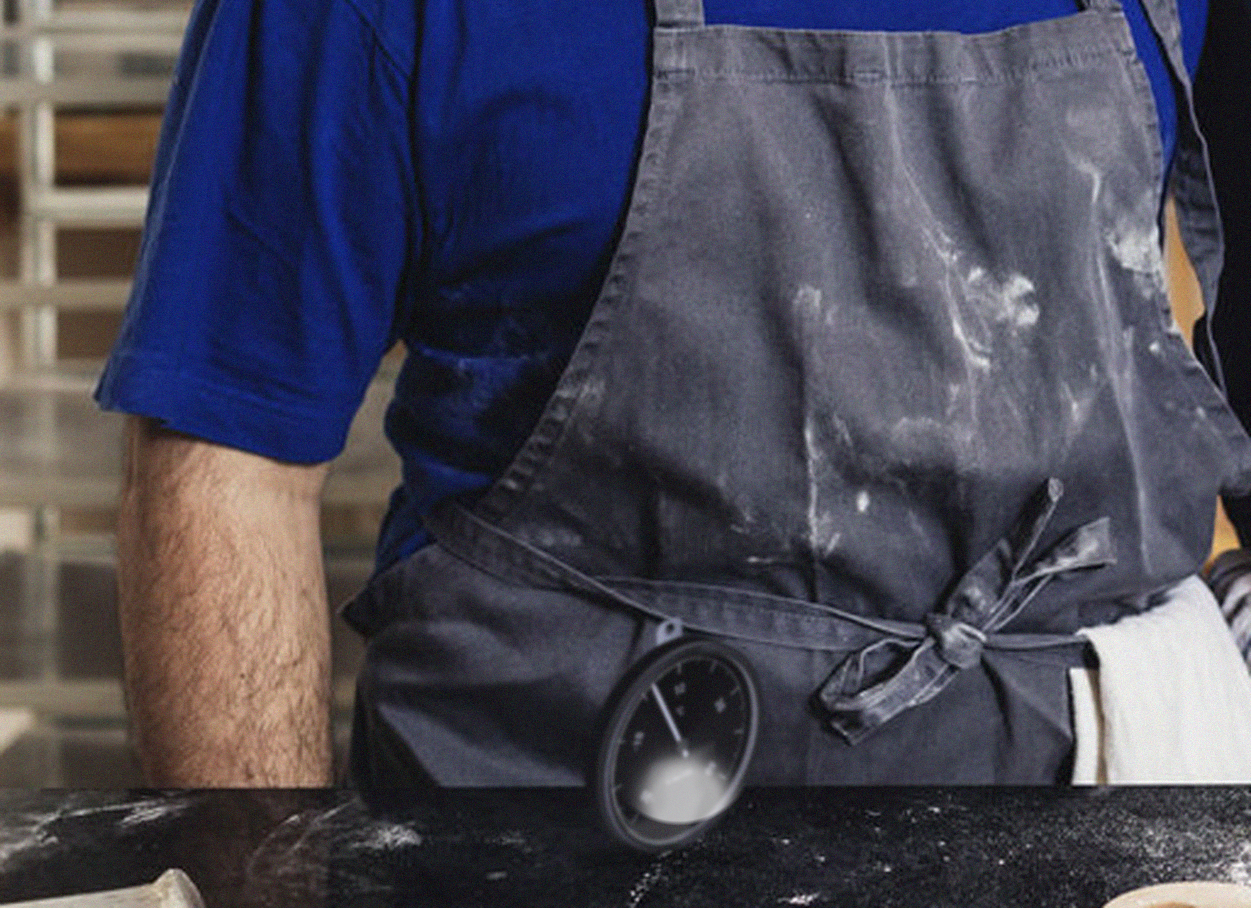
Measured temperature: 2.5 °C
